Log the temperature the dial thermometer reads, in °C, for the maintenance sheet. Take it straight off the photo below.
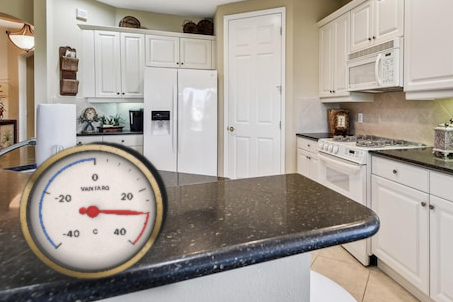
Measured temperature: 28 °C
